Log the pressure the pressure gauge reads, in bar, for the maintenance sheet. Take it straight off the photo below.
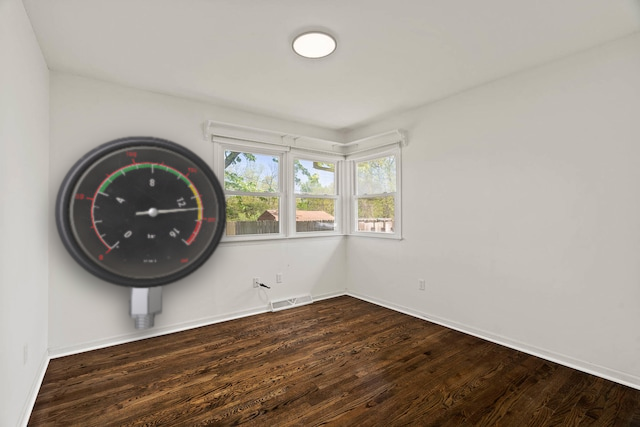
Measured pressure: 13 bar
